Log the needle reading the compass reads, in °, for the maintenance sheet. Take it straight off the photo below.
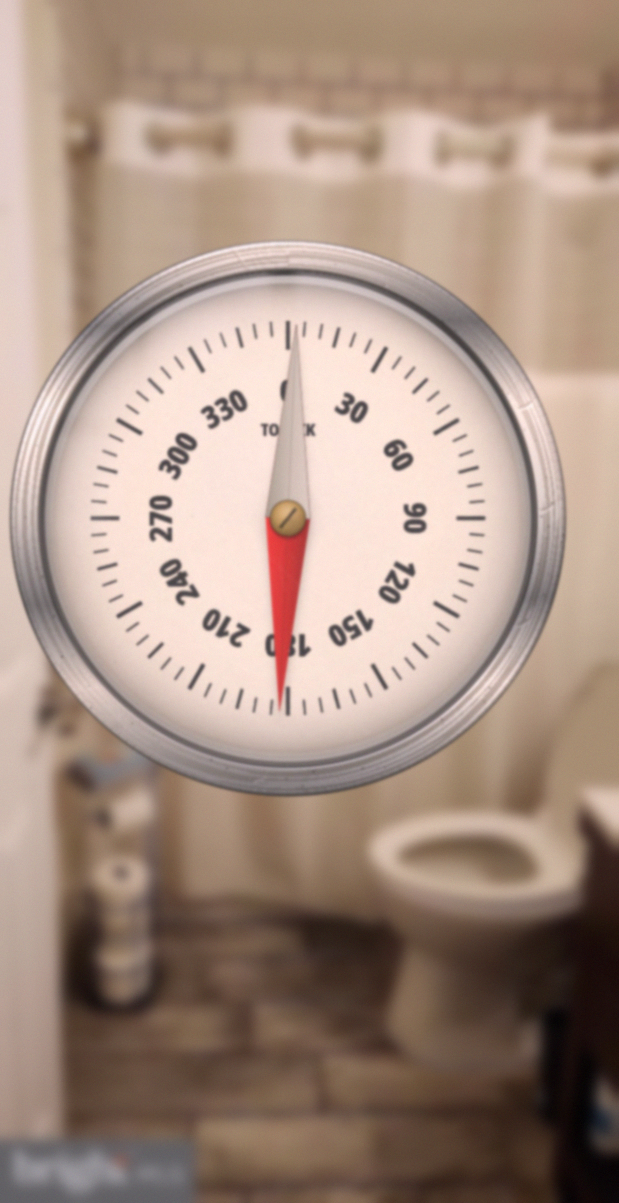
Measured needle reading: 182.5 °
